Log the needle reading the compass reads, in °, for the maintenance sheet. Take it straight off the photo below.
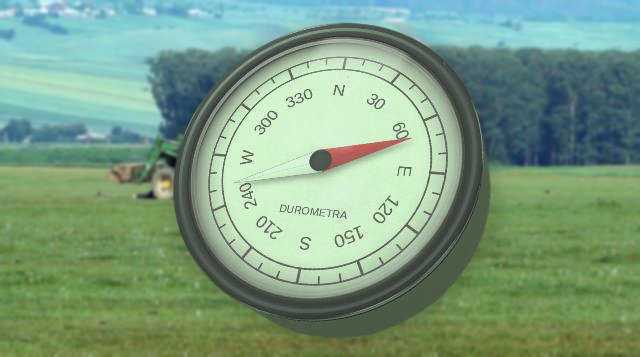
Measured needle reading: 70 °
